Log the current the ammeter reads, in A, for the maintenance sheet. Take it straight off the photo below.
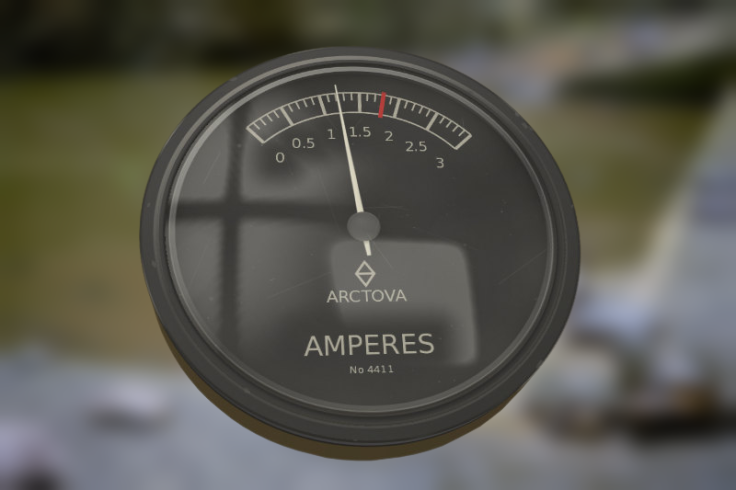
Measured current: 1.2 A
